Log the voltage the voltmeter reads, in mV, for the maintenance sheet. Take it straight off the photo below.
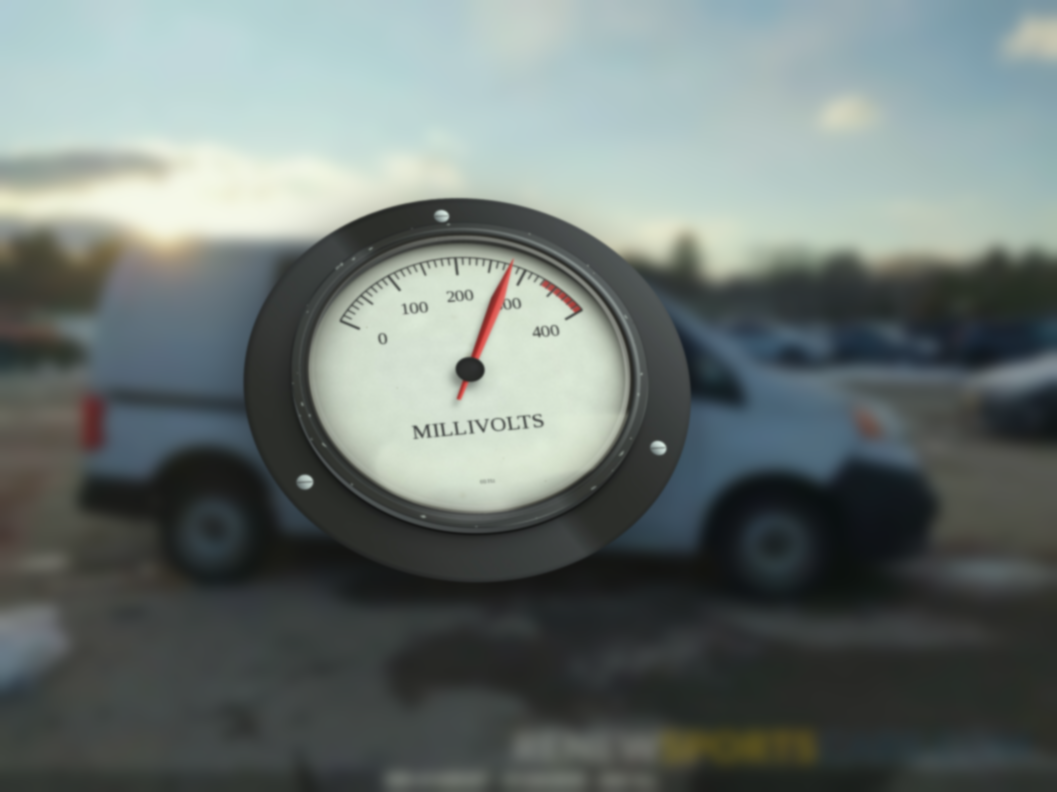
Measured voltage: 280 mV
